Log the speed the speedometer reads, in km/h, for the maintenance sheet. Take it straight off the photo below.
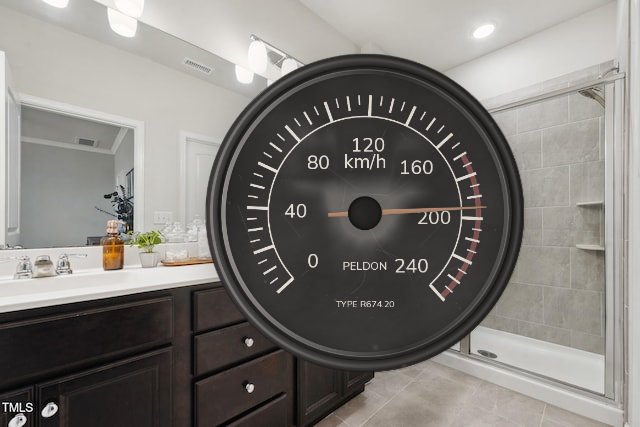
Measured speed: 195 km/h
